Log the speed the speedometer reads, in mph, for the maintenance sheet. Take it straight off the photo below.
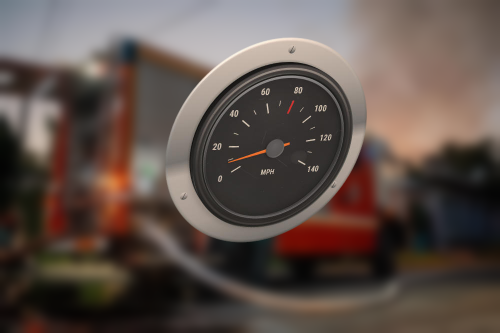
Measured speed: 10 mph
